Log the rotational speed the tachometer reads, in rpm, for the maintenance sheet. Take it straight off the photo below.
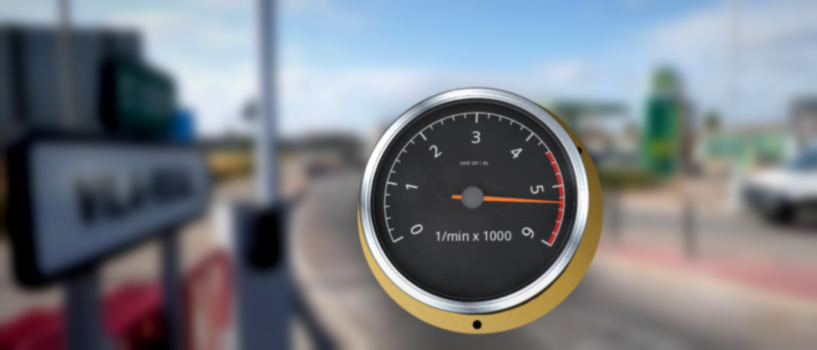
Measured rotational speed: 5300 rpm
